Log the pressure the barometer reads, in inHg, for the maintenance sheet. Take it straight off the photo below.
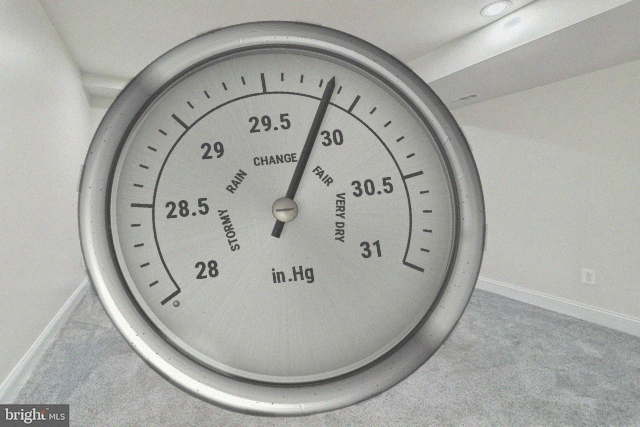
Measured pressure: 29.85 inHg
